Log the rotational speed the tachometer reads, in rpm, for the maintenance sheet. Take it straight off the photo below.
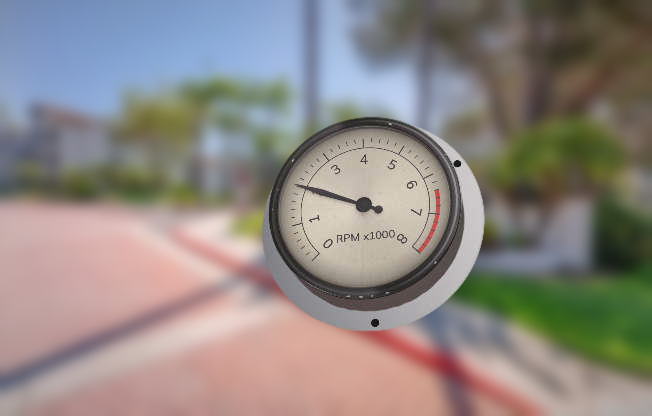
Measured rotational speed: 2000 rpm
